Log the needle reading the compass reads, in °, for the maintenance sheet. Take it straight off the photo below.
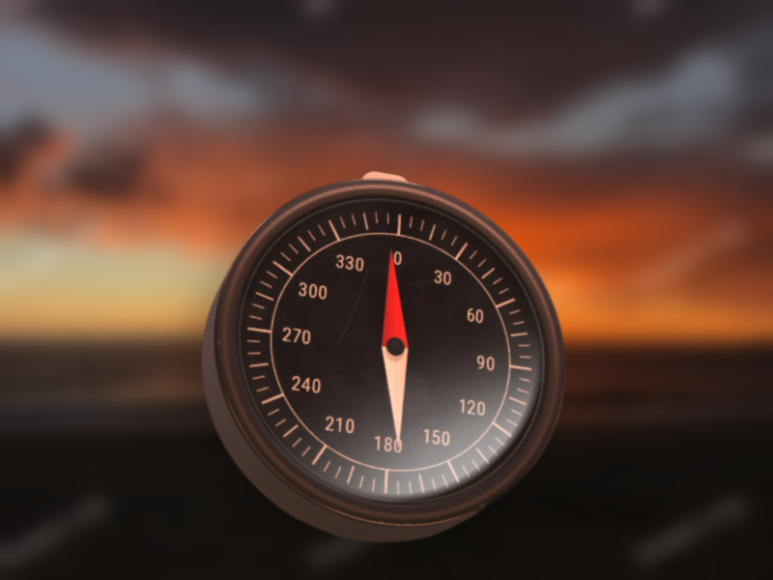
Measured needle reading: 355 °
